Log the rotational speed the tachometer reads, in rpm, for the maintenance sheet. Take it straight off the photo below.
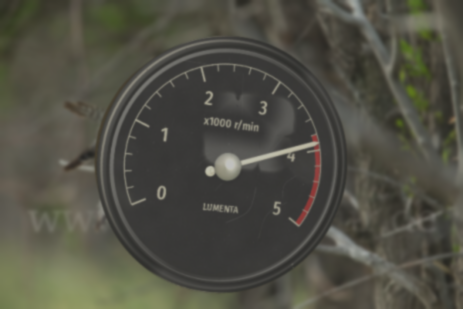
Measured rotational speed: 3900 rpm
